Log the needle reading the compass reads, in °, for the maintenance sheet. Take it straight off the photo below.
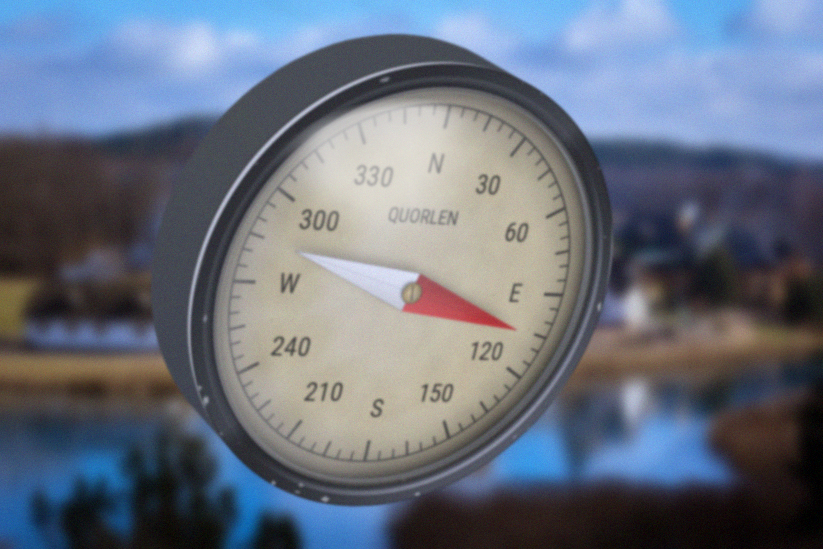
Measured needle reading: 105 °
